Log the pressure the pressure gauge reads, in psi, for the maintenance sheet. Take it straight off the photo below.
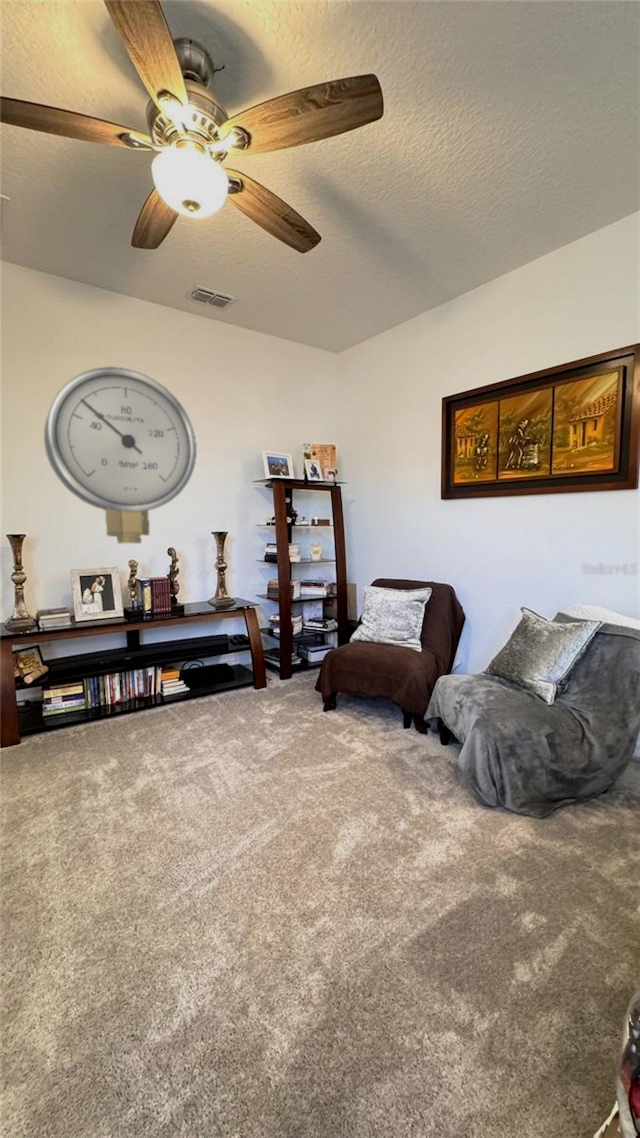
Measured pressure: 50 psi
